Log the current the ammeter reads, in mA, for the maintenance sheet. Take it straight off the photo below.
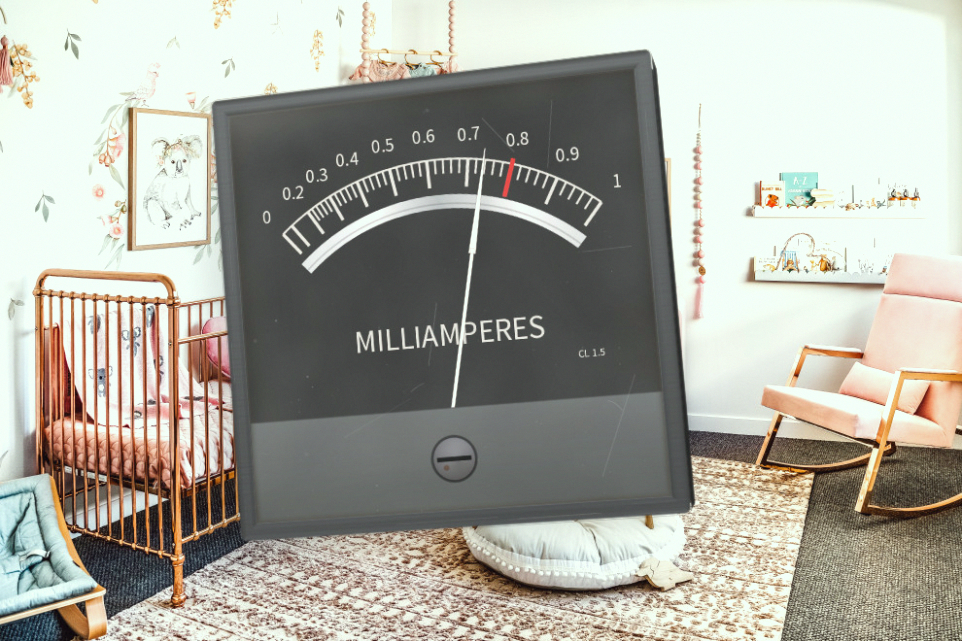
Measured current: 0.74 mA
